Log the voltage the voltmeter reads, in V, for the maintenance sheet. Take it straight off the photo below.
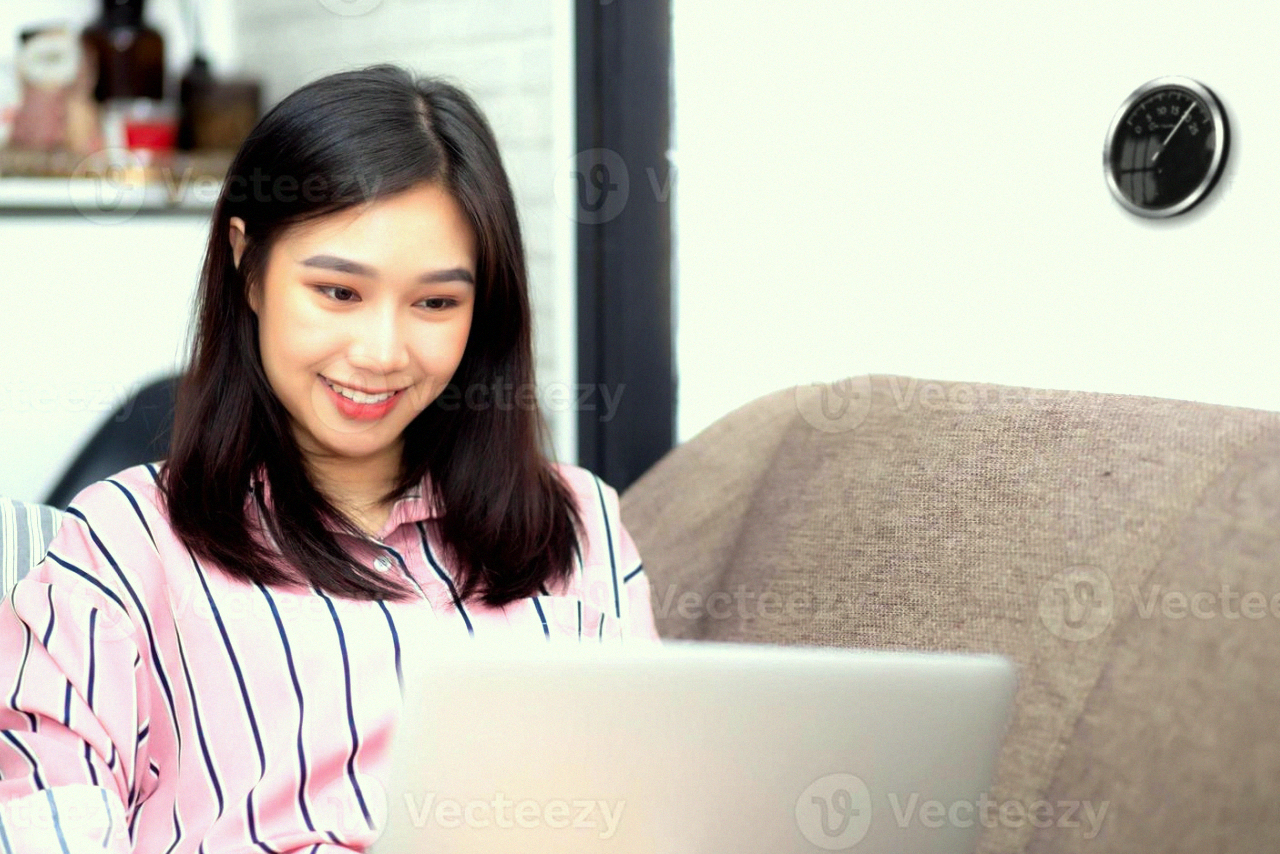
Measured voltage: 20 V
